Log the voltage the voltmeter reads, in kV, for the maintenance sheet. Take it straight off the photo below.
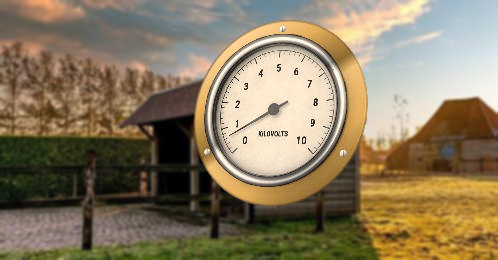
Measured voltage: 0.6 kV
